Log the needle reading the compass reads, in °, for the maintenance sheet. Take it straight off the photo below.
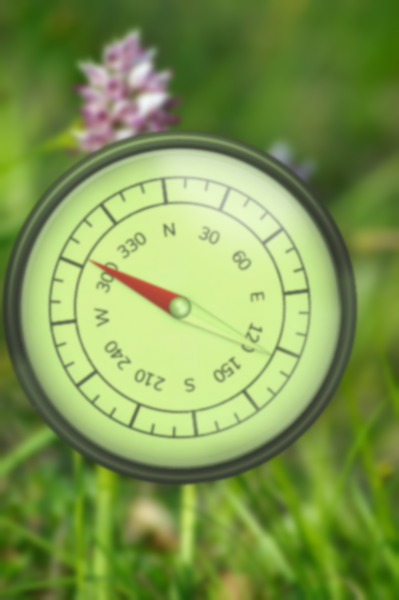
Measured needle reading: 305 °
